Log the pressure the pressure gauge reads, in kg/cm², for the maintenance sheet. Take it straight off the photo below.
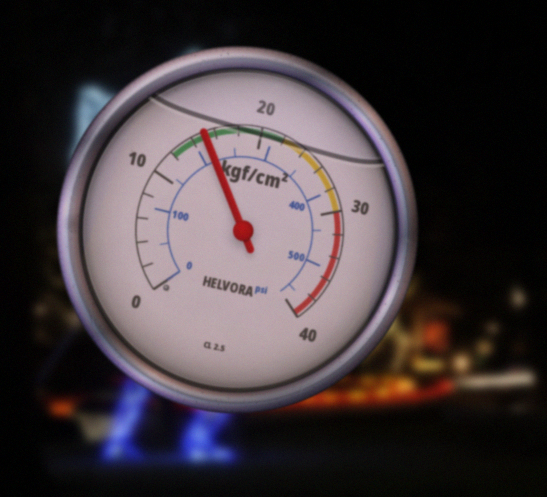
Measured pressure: 15 kg/cm²
